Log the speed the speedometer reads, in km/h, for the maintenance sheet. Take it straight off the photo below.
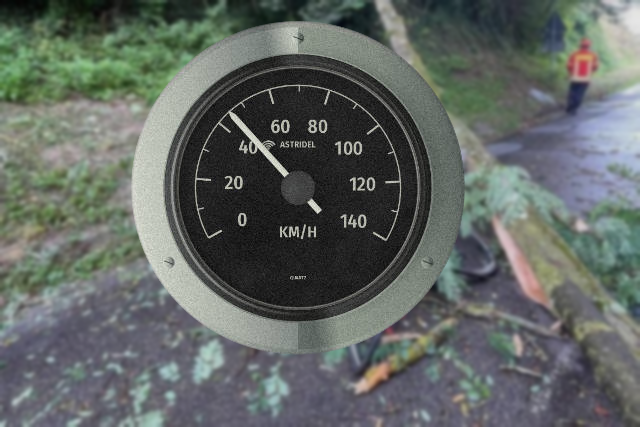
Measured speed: 45 km/h
